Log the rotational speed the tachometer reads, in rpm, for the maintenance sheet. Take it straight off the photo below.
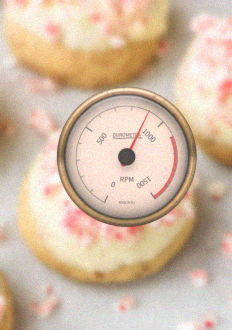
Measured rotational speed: 900 rpm
